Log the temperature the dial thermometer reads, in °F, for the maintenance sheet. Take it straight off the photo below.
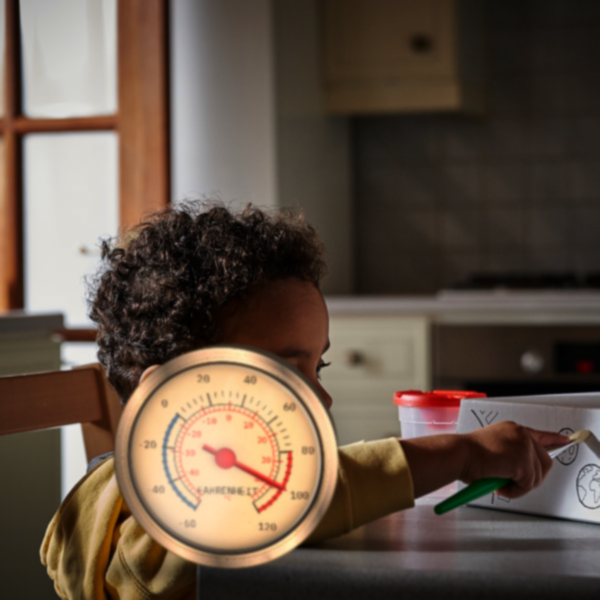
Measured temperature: 100 °F
